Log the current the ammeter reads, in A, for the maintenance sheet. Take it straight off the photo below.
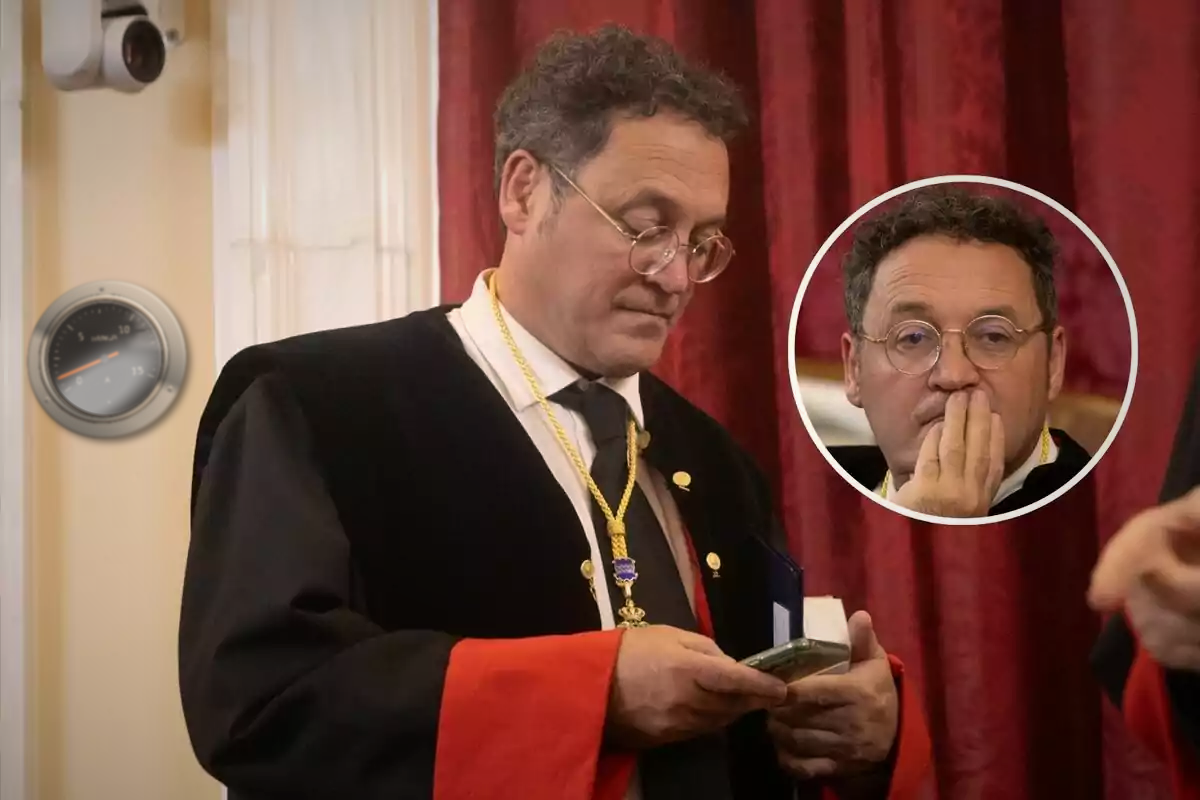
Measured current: 1 A
